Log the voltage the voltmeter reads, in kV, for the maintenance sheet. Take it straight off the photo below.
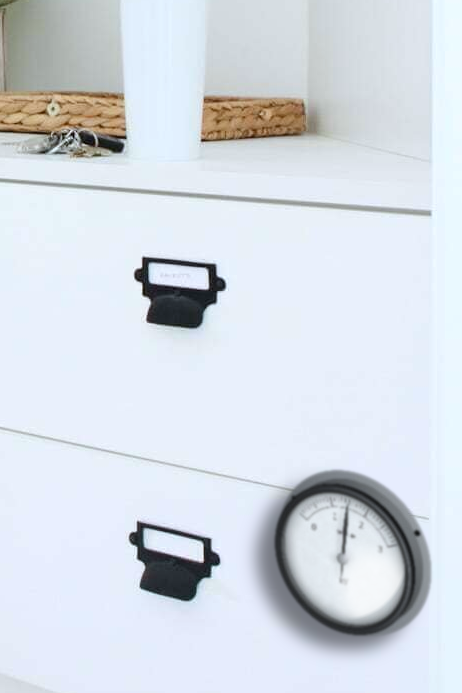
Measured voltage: 1.5 kV
